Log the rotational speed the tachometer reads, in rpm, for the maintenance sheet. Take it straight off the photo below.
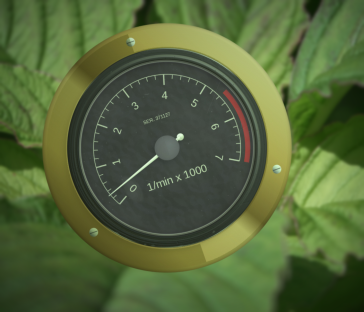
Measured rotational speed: 300 rpm
